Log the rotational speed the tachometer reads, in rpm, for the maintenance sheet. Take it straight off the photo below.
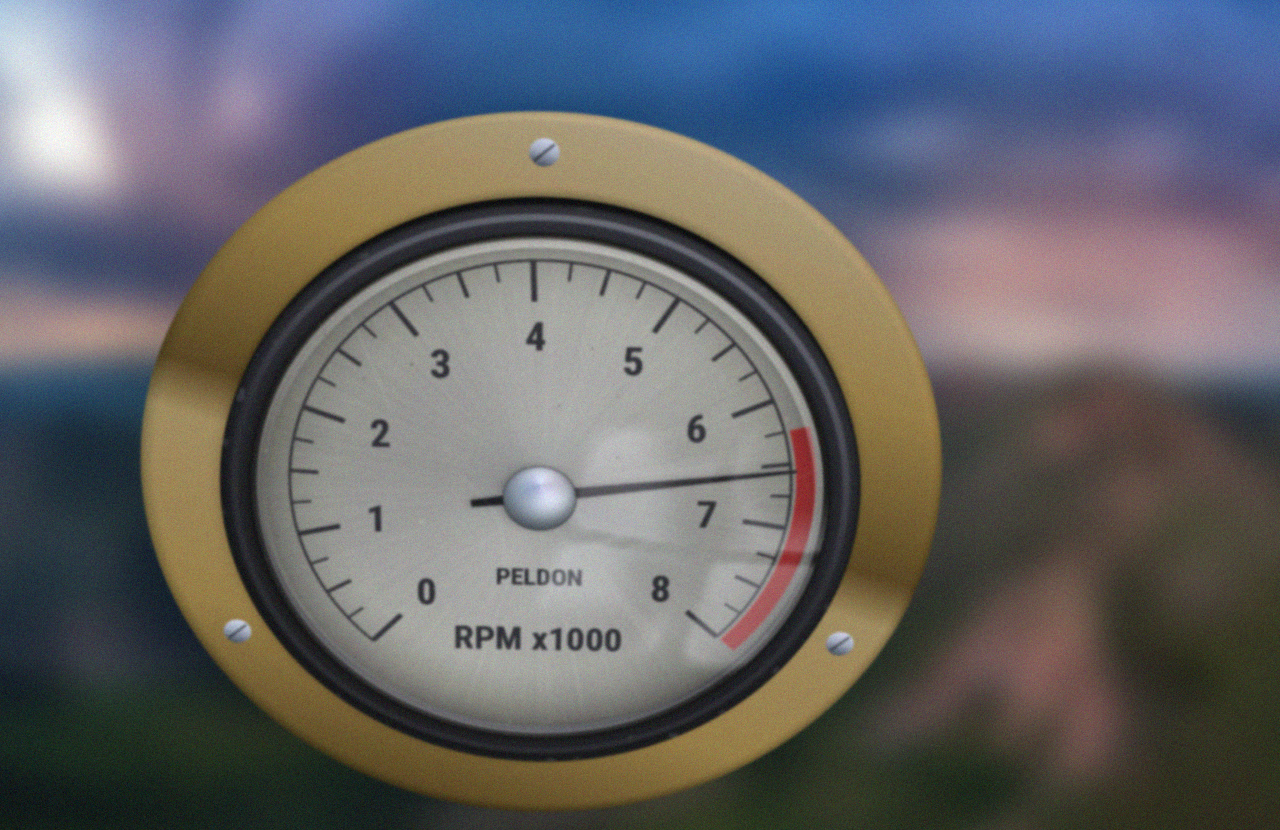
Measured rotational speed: 6500 rpm
